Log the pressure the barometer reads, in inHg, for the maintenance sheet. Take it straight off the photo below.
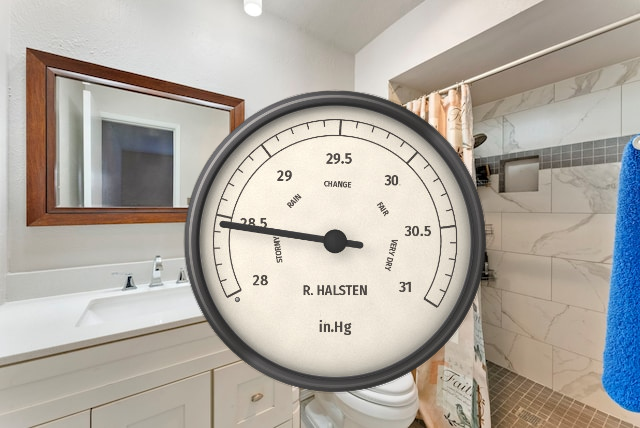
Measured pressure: 28.45 inHg
